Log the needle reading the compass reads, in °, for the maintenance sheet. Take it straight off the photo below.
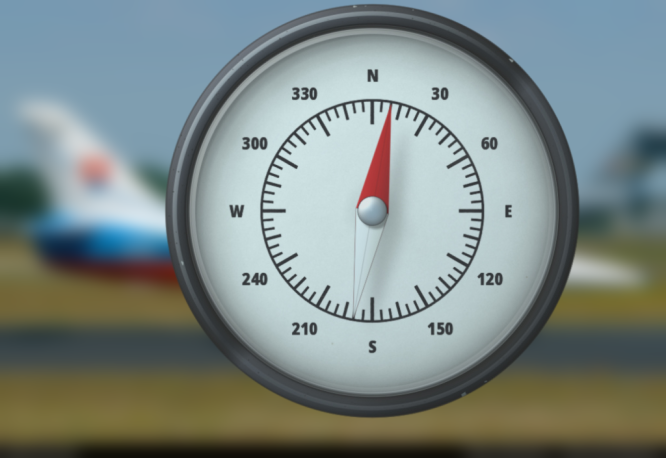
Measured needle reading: 10 °
